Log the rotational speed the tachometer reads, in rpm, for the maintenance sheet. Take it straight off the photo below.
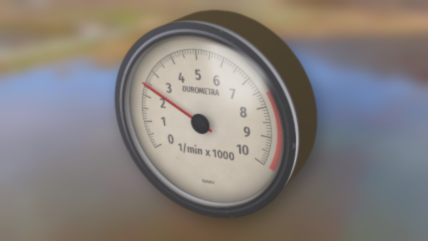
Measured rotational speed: 2500 rpm
